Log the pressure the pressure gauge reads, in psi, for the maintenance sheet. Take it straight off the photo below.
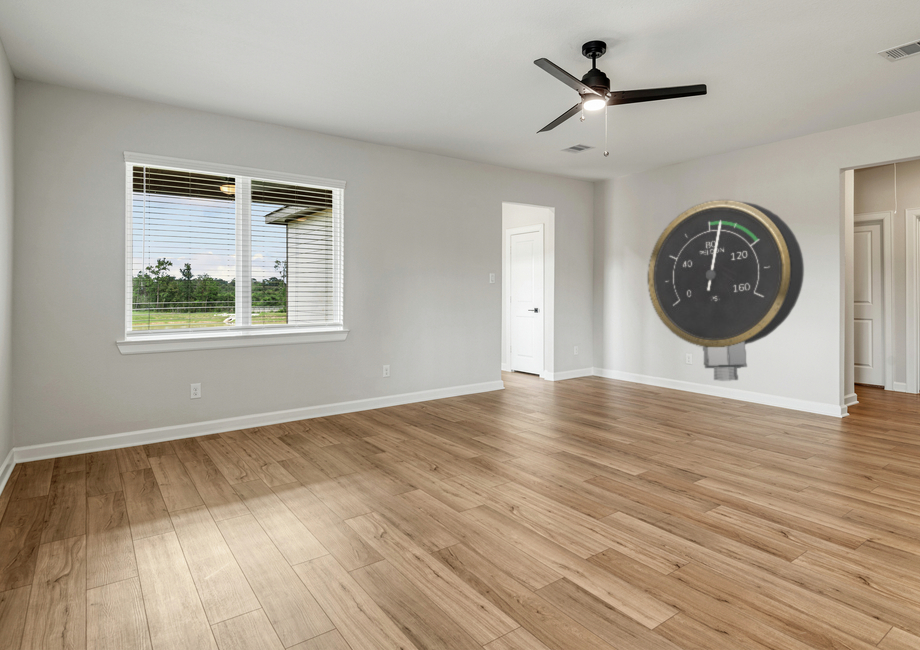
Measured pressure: 90 psi
